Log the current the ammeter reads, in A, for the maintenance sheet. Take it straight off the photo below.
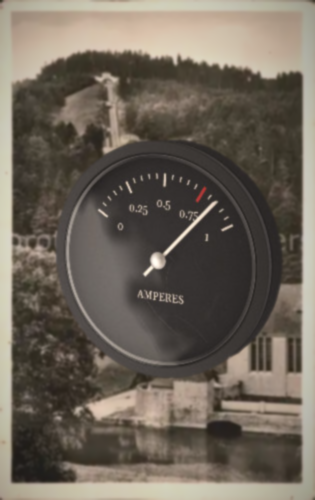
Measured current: 0.85 A
